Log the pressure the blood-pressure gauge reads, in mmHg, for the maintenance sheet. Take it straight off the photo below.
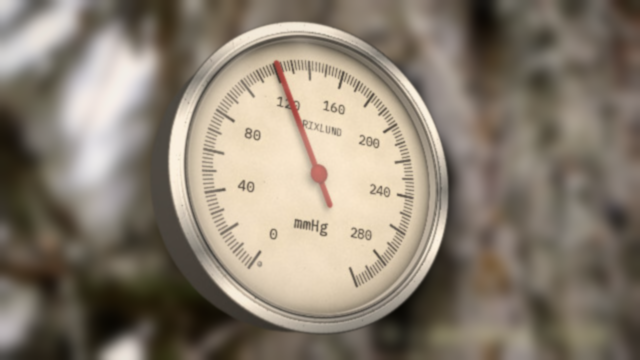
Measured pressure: 120 mmHg
